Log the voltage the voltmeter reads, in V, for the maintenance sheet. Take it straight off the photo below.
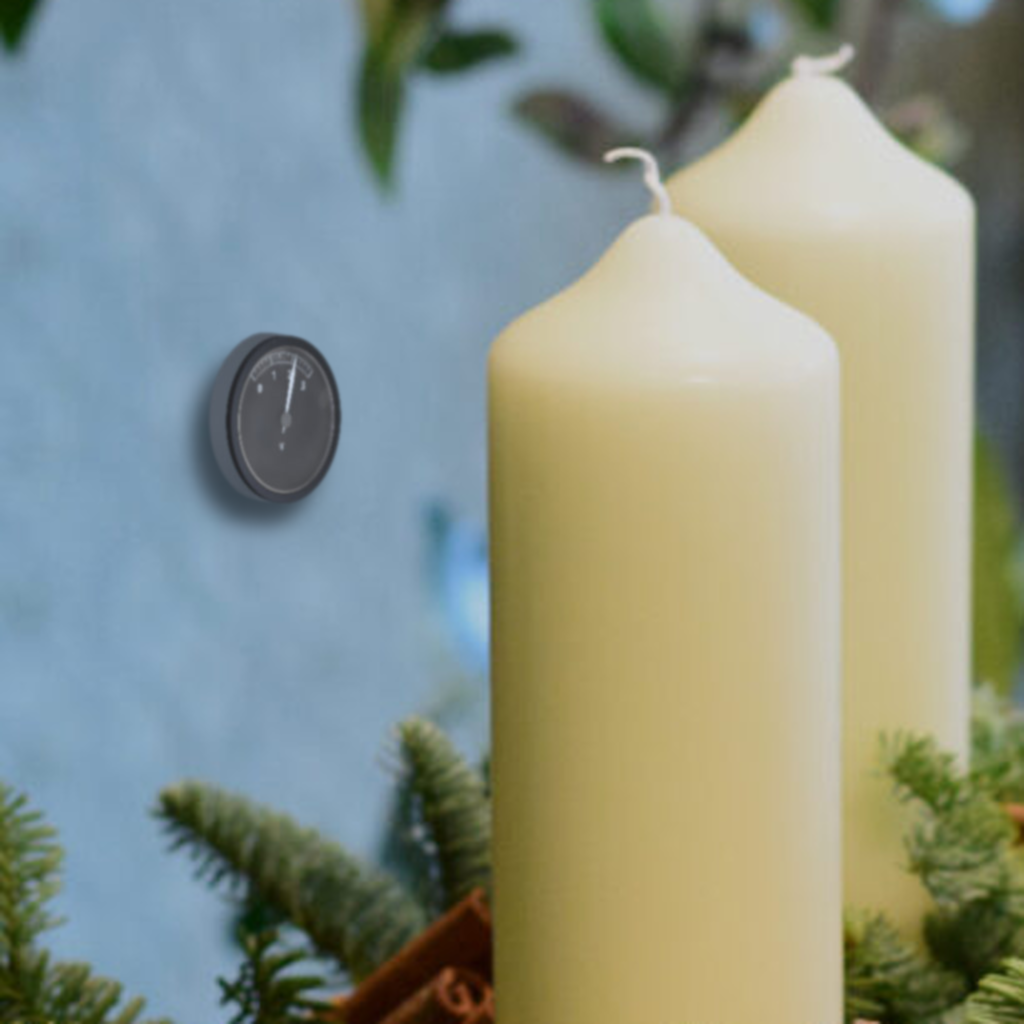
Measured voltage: 2 V
